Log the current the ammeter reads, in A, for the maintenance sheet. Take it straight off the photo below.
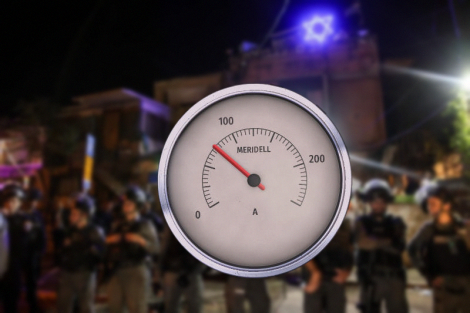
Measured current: 75 A
